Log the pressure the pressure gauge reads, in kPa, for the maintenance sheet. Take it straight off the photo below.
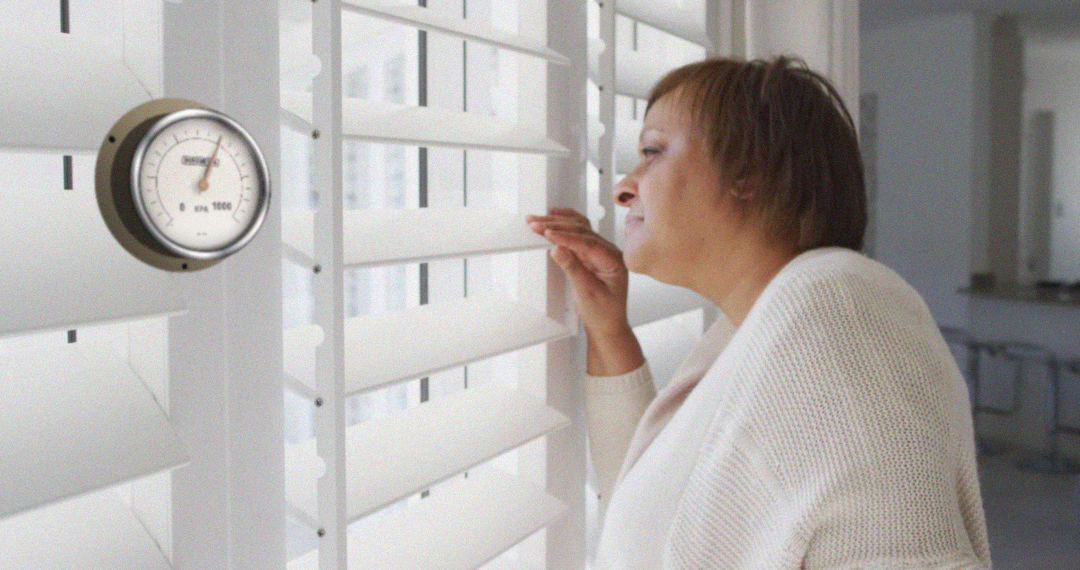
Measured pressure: 600 kPa
